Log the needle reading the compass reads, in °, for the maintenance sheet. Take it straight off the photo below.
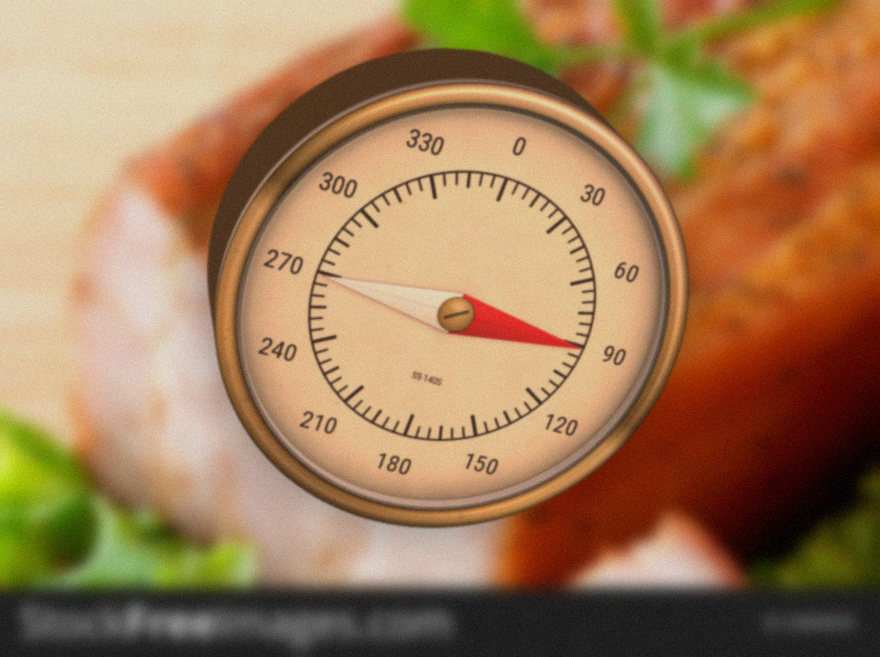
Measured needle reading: 90 °
